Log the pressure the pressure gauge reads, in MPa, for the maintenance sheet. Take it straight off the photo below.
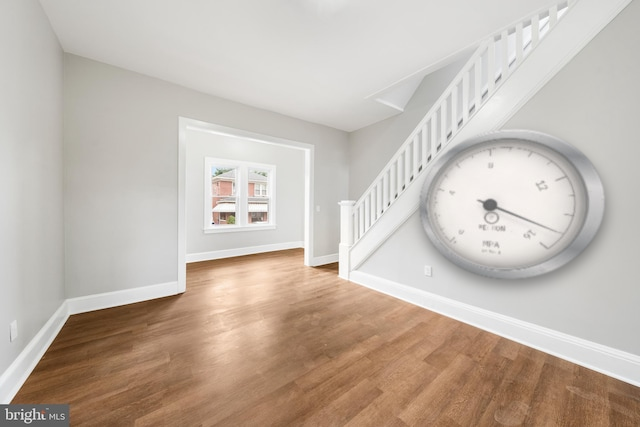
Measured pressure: 15 MPa
